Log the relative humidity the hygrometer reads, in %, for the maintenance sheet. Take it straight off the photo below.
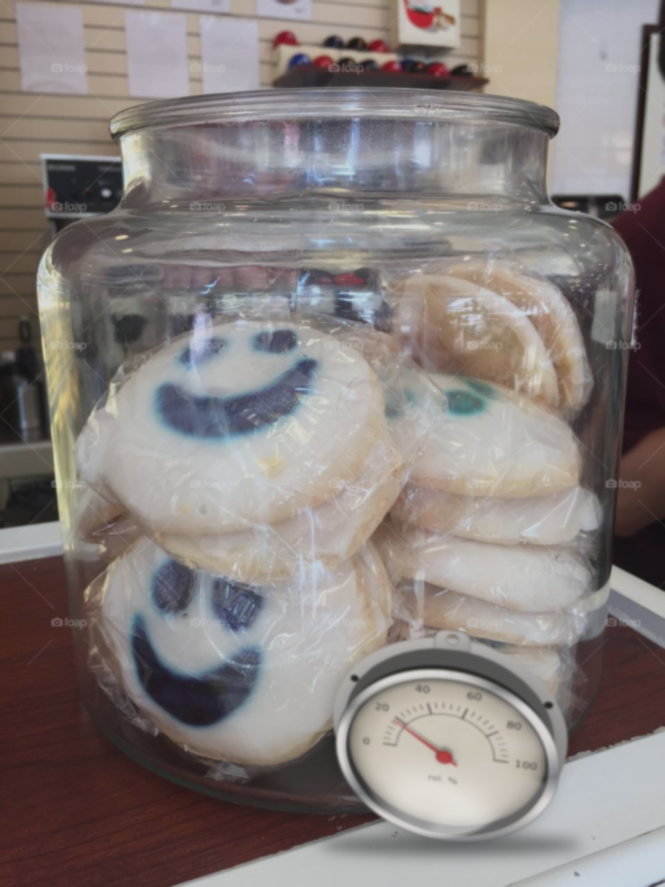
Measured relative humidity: 20 %
